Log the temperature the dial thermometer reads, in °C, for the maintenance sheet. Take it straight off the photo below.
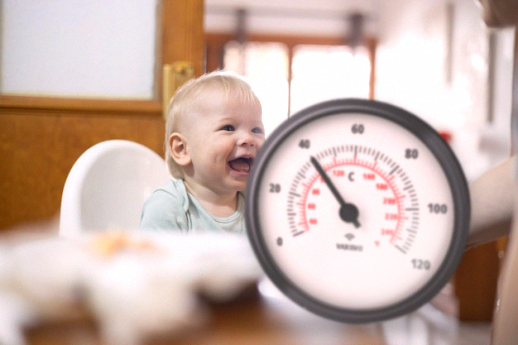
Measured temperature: 40 °C
